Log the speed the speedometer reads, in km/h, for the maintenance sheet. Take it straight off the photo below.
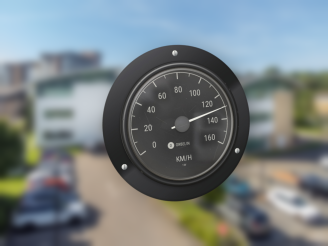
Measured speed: 130 km/h
